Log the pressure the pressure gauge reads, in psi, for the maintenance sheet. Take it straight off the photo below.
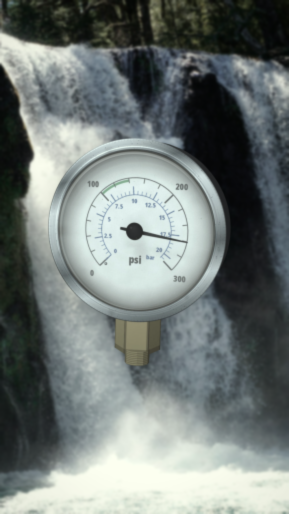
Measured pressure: 260 psi
